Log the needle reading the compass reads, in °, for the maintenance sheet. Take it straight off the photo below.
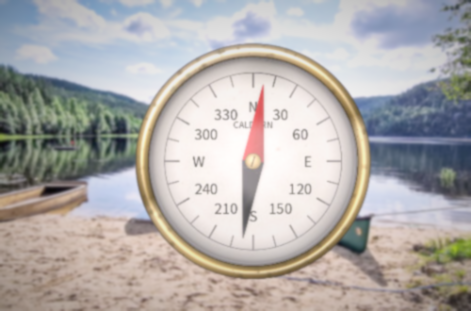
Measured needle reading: 7.5 °
